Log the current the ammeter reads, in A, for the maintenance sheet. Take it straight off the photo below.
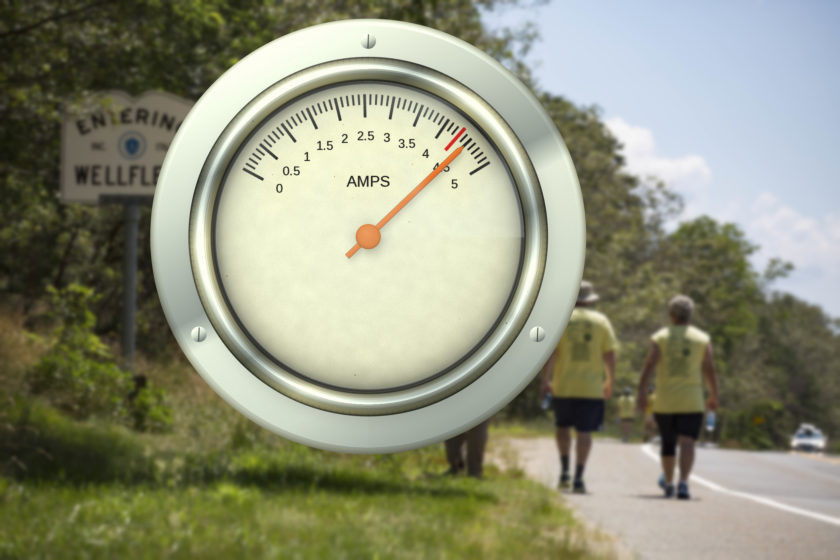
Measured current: 4.5 A
